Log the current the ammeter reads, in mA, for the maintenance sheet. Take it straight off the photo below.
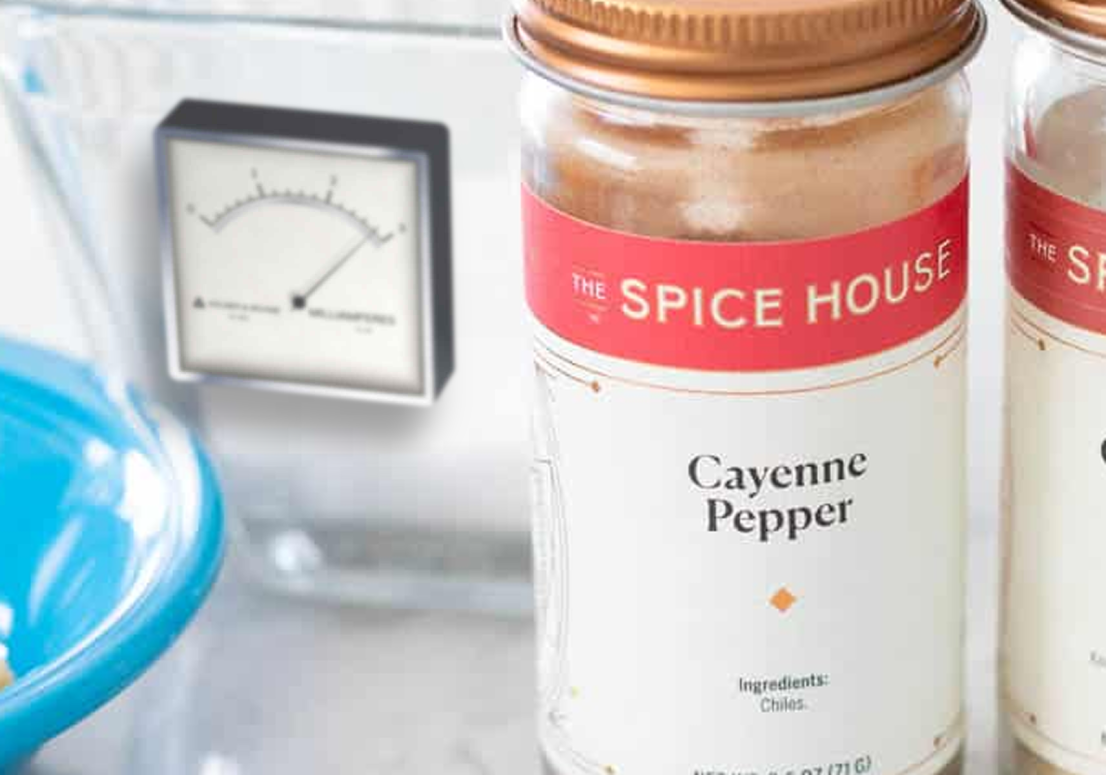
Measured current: 2.8 mA
